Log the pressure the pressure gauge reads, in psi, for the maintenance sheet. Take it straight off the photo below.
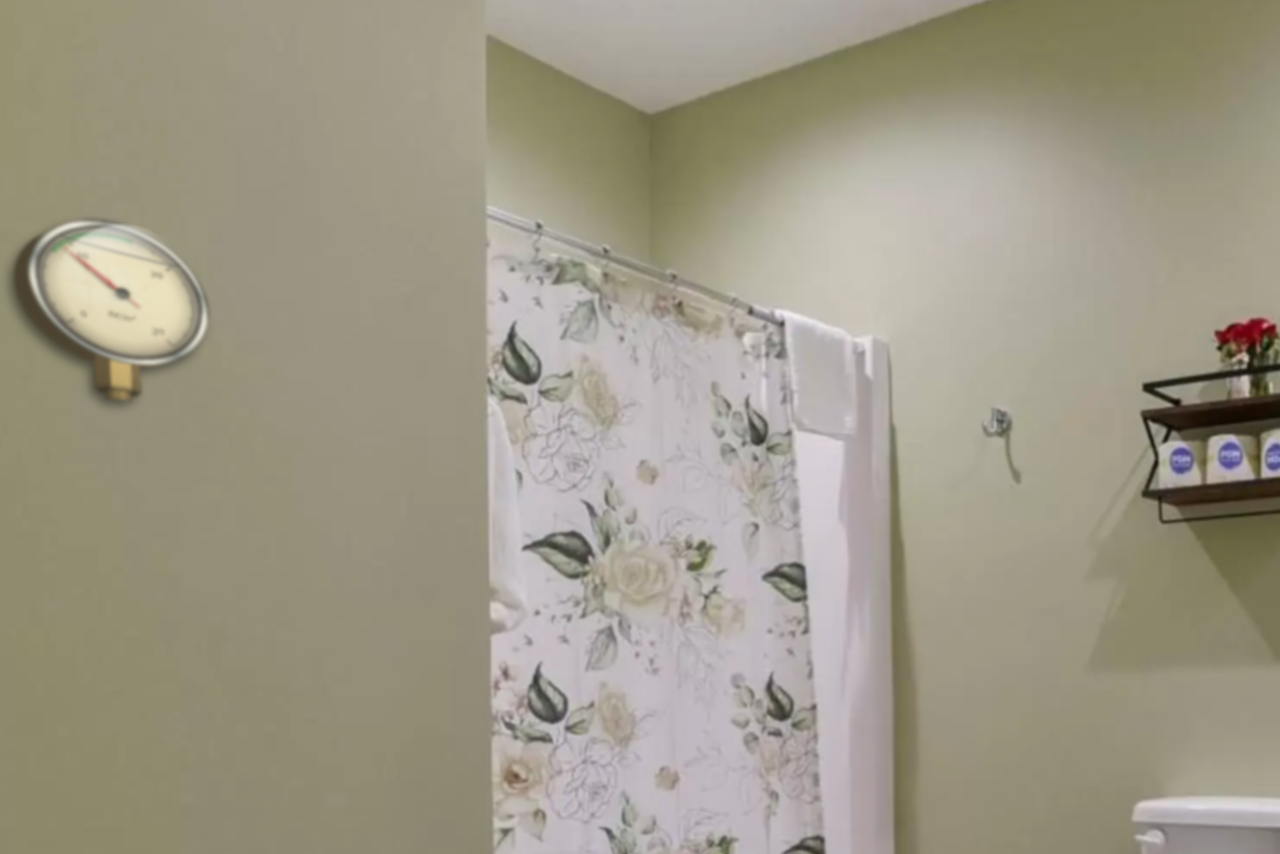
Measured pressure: 9 psi
